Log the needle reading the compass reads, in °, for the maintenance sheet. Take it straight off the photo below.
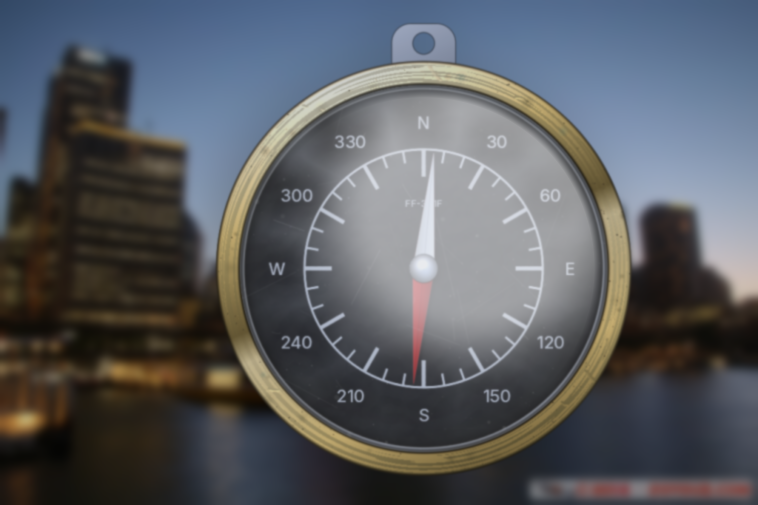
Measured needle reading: 185 °
